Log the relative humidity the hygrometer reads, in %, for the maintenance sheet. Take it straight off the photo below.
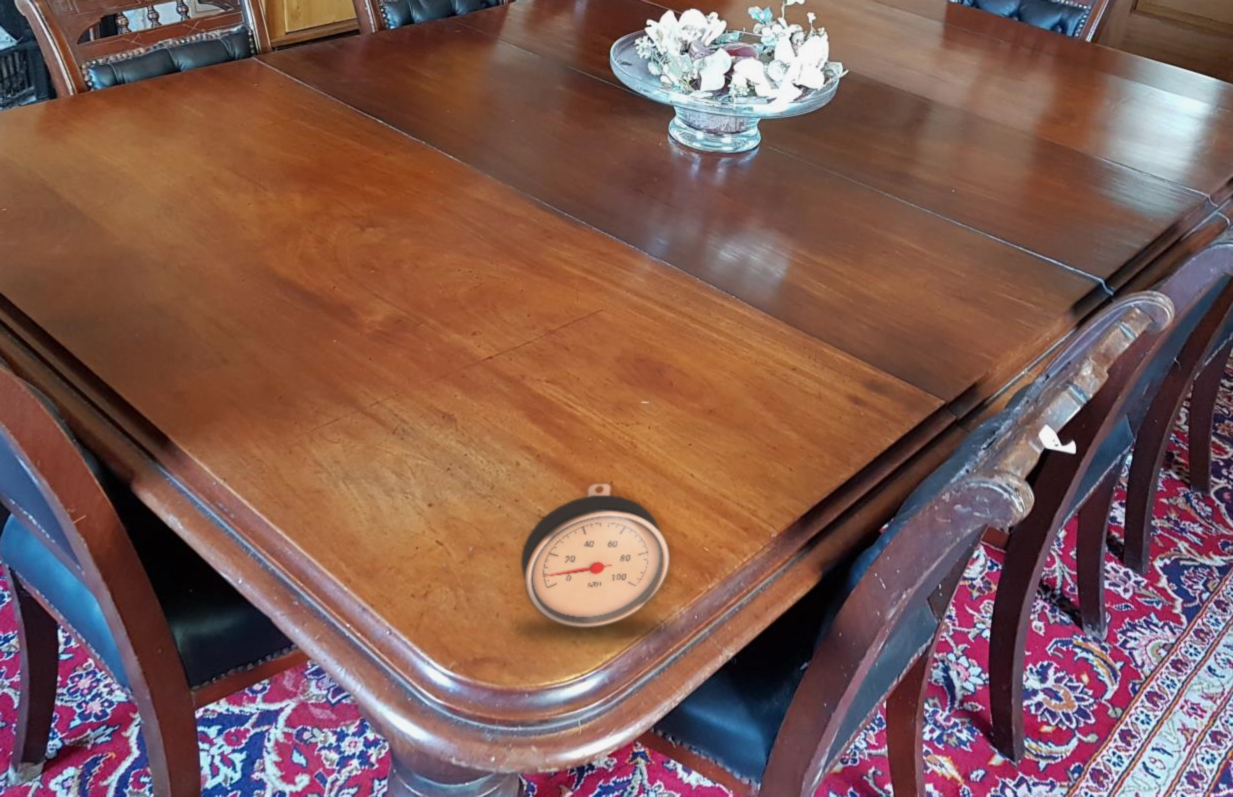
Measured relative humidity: 8 %
